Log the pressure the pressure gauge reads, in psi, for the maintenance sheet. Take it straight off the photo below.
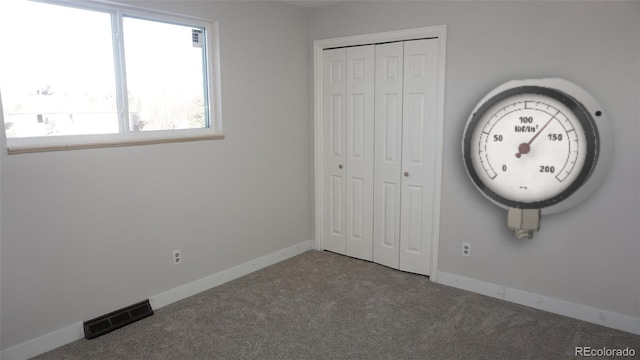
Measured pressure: 130 psi
